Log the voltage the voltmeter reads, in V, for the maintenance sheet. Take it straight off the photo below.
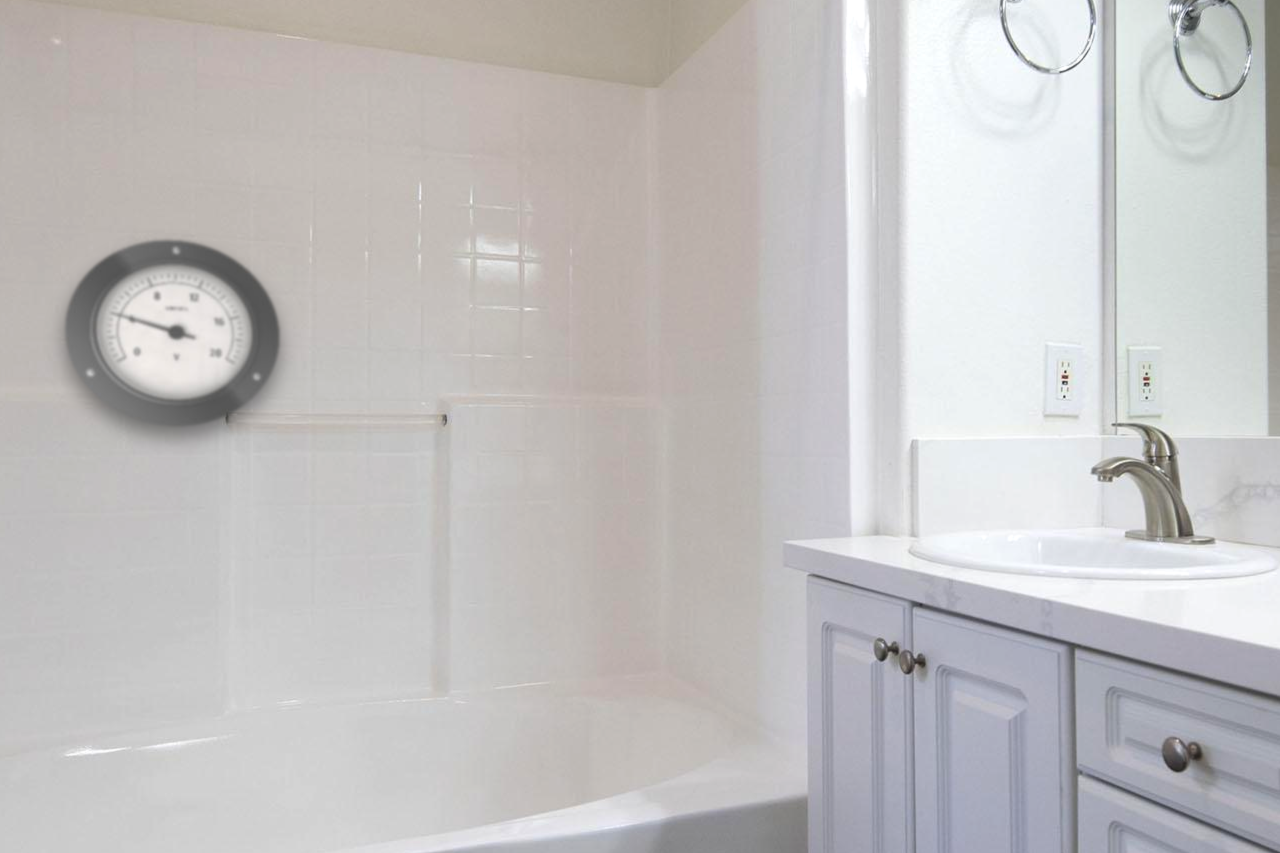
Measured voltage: 4 V
